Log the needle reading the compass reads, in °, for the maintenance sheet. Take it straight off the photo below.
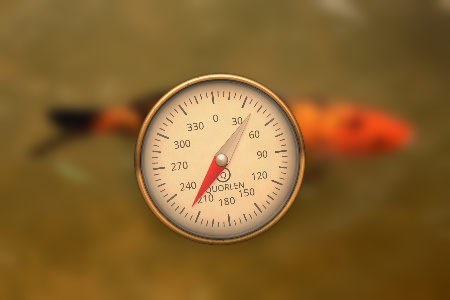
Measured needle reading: 220 °
